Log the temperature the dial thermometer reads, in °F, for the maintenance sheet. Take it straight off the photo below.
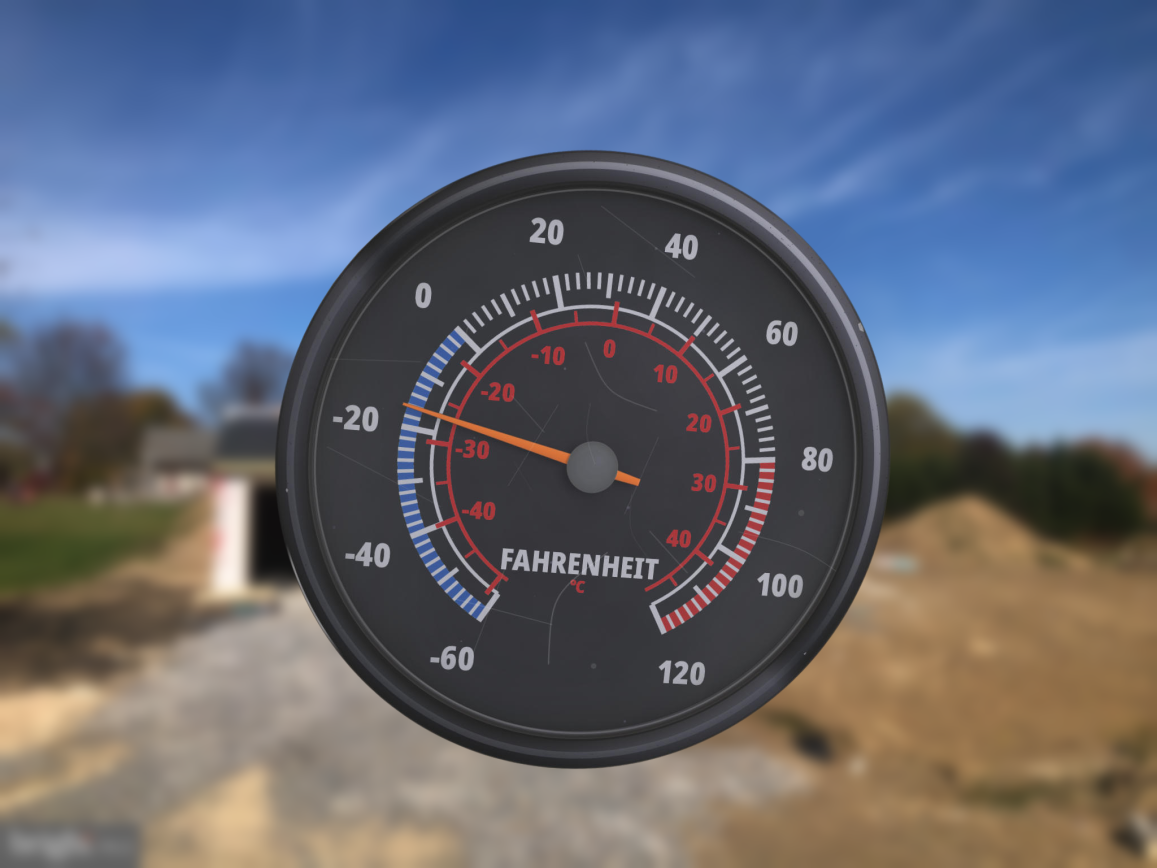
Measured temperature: -16 °F
